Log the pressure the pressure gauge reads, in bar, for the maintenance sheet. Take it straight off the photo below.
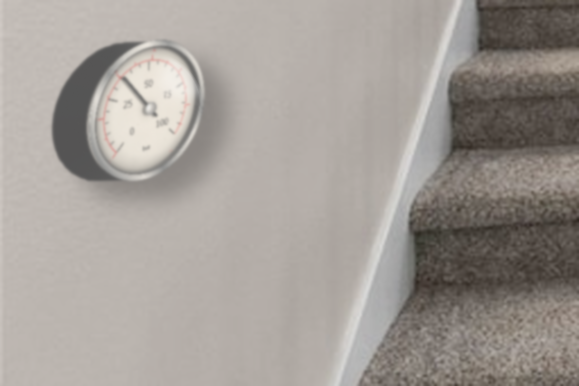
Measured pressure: 35 bar
